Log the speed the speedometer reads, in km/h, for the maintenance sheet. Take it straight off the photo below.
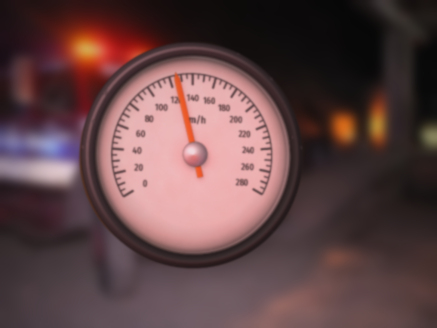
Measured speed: 125 km/h
